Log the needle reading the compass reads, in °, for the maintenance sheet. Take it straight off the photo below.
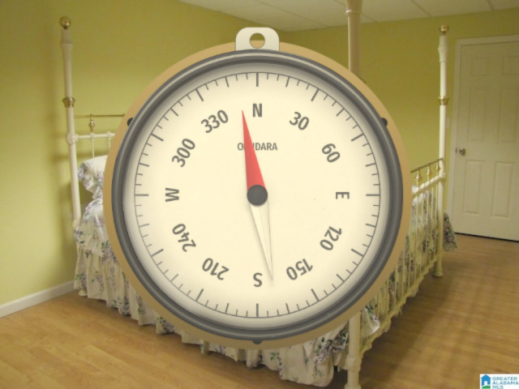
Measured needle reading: 350 °
